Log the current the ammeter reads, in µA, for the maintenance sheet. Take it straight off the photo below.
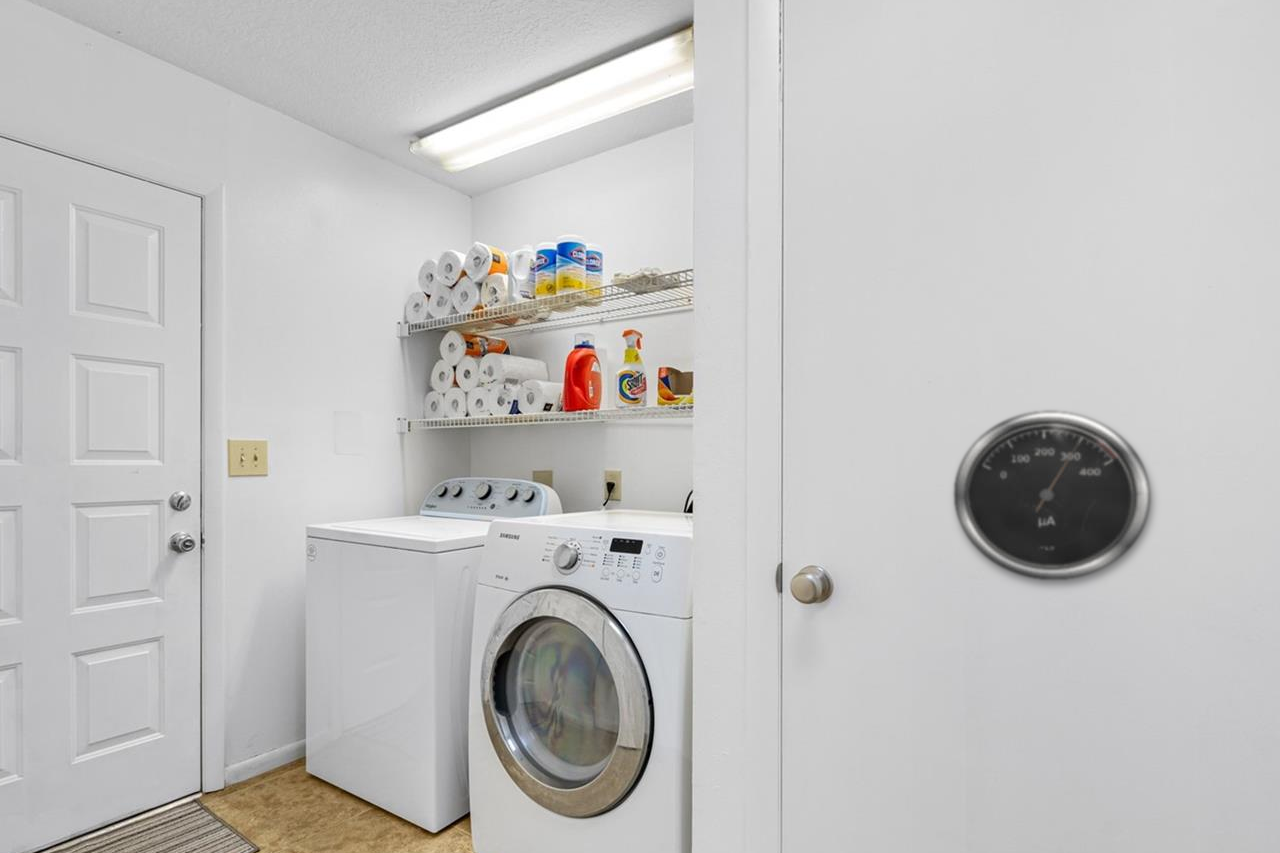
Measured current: 300 µA
